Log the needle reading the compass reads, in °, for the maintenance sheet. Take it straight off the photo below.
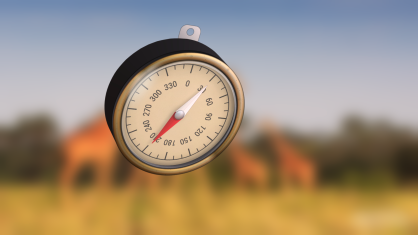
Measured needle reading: 210 °
